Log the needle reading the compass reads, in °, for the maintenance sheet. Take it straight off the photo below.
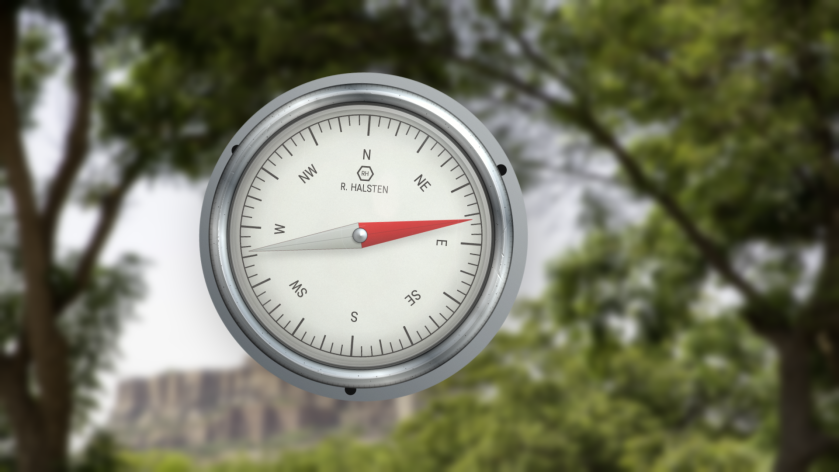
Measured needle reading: 77.5 °
